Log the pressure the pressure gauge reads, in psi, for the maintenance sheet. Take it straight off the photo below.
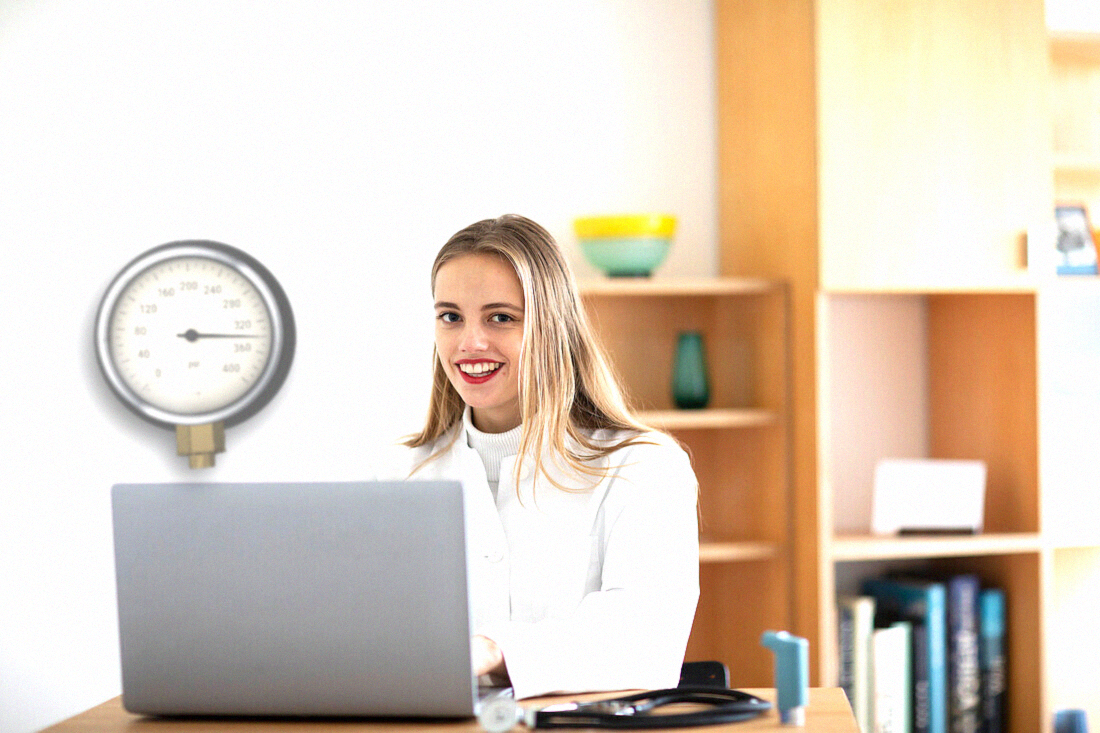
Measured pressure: 340 psi
